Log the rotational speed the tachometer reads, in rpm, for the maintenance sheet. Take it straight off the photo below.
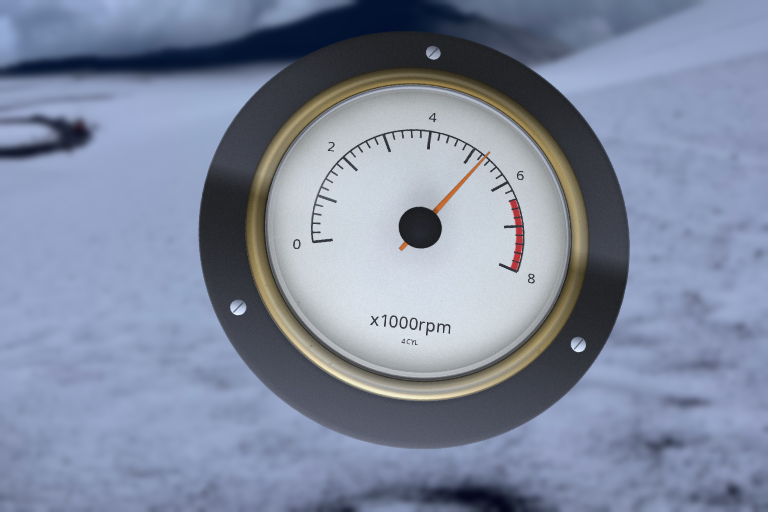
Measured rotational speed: 5300 rpm
